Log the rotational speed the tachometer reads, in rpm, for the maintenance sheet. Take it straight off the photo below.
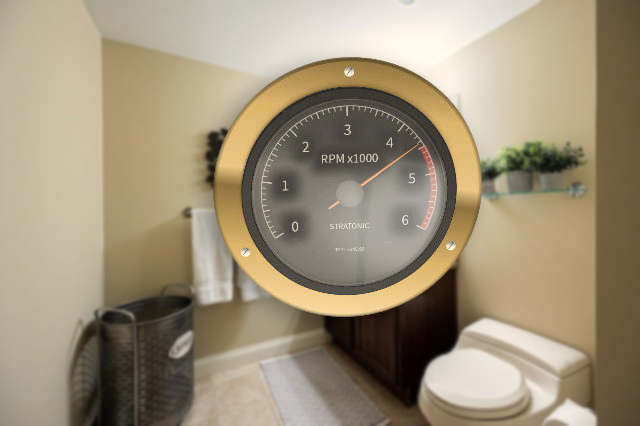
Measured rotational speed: 4400 rpm
